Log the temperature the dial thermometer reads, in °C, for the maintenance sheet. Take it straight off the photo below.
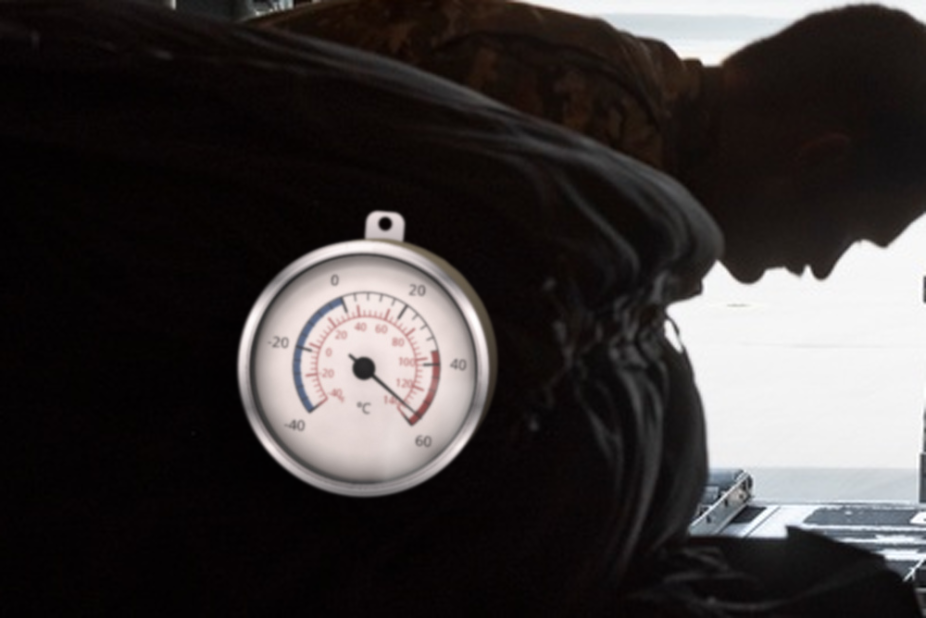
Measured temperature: 56 °C
